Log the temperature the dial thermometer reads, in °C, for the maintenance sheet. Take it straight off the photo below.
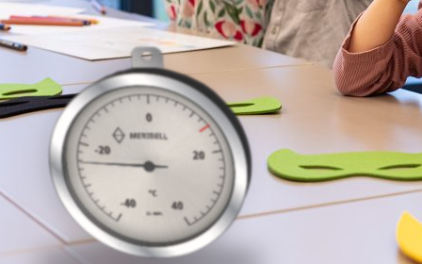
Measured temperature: -24 °C
